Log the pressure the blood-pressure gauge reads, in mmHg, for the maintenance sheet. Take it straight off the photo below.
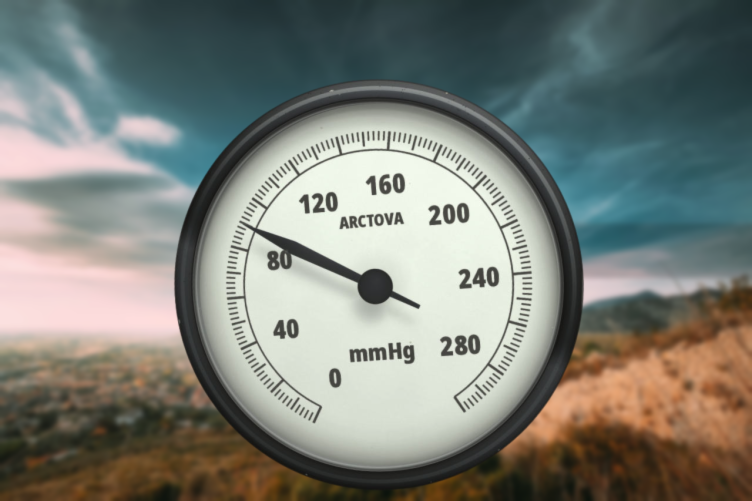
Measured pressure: 90 mmHg
